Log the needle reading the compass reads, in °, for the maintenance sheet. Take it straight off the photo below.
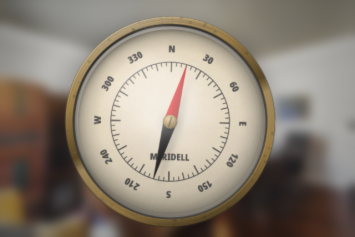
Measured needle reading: 15 °
